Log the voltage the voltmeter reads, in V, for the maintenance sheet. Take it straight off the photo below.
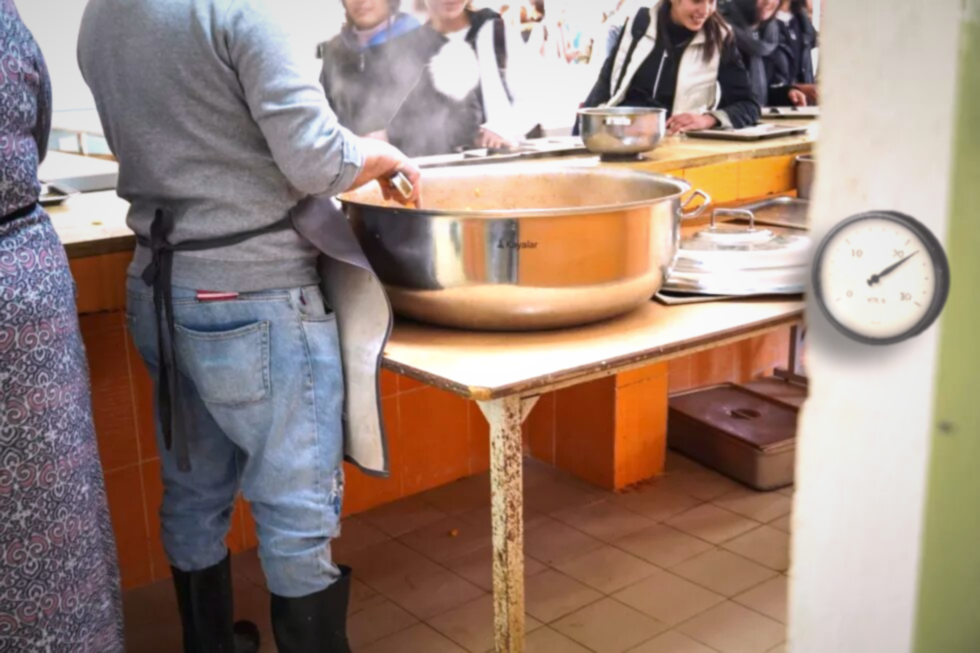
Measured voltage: 22 V
